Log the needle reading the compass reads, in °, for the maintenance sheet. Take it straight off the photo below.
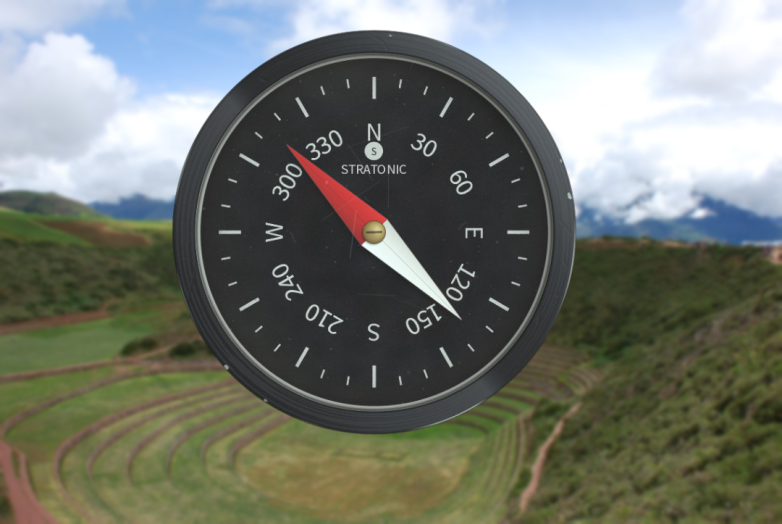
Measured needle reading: 315 °
